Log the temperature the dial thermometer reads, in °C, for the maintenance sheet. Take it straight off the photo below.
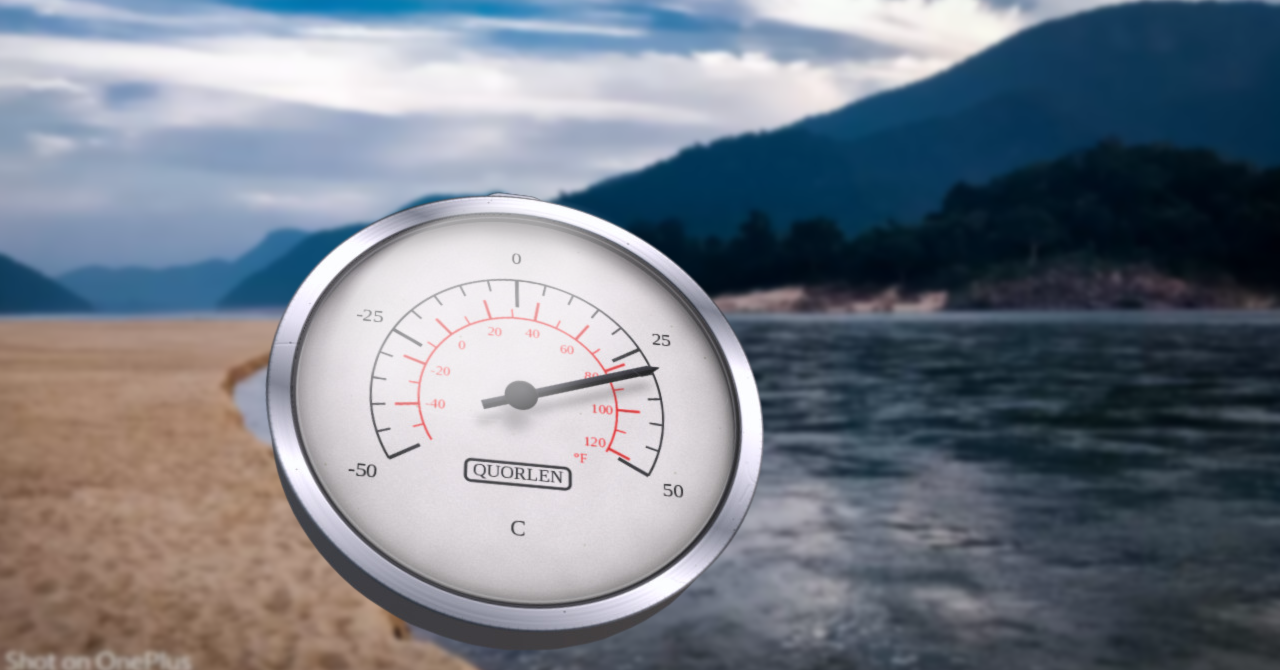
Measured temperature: 30 °C
